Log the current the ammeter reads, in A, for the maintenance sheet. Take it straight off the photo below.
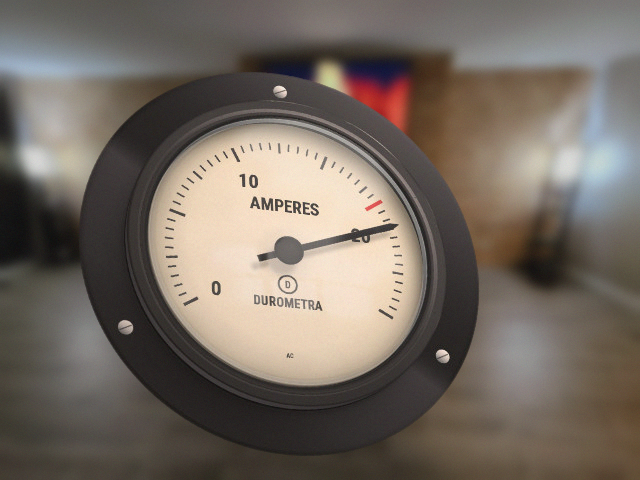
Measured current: 20 A
